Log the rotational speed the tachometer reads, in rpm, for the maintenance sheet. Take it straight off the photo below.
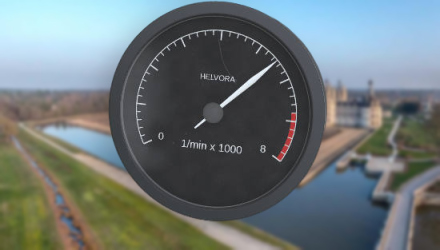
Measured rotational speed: 5500 rpm
